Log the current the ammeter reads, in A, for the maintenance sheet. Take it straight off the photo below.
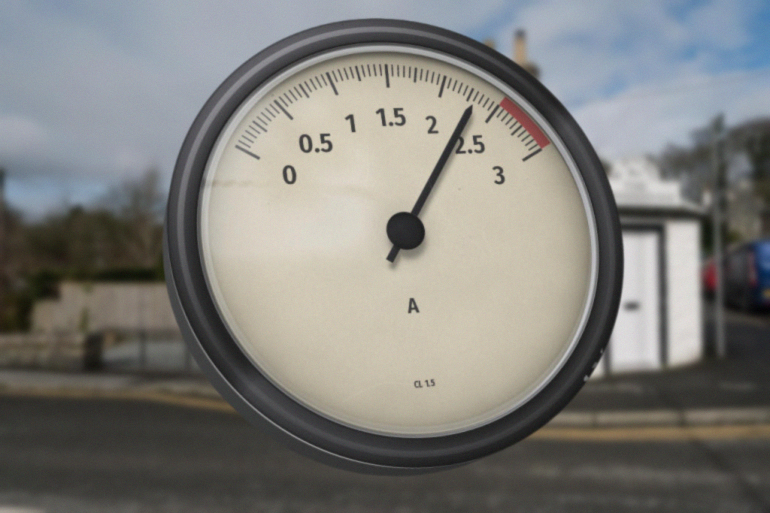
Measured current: 2.3 A
